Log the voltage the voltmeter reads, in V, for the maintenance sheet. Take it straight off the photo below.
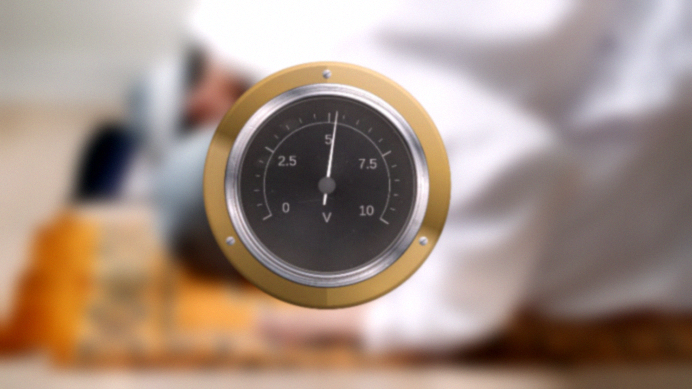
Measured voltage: 5.25 V
